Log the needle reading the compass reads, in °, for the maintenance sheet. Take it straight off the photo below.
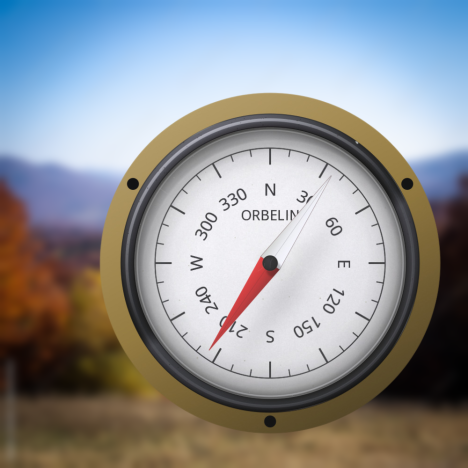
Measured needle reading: 215 °
